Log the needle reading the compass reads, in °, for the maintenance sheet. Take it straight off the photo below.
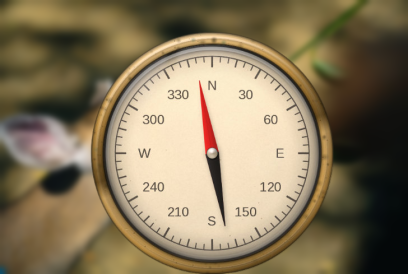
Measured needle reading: 350 °
